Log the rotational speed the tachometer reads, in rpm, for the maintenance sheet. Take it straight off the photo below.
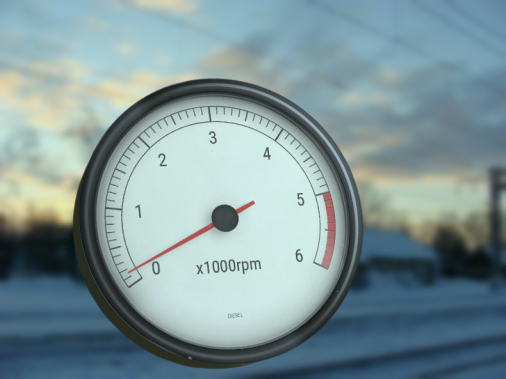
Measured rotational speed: 150 rpm
